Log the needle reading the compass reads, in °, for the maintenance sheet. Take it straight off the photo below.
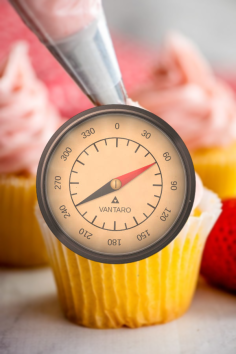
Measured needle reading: 60 °
